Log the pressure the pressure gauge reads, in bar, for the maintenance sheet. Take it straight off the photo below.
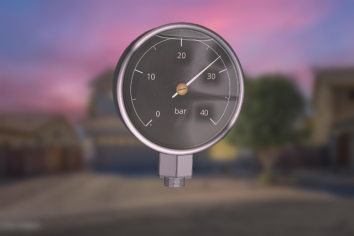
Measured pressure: 27.5 bar
